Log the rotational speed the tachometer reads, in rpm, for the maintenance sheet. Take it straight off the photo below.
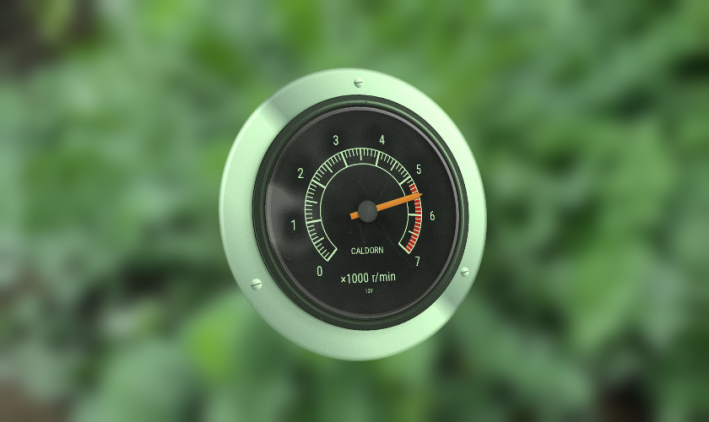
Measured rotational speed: 5500 rpm
